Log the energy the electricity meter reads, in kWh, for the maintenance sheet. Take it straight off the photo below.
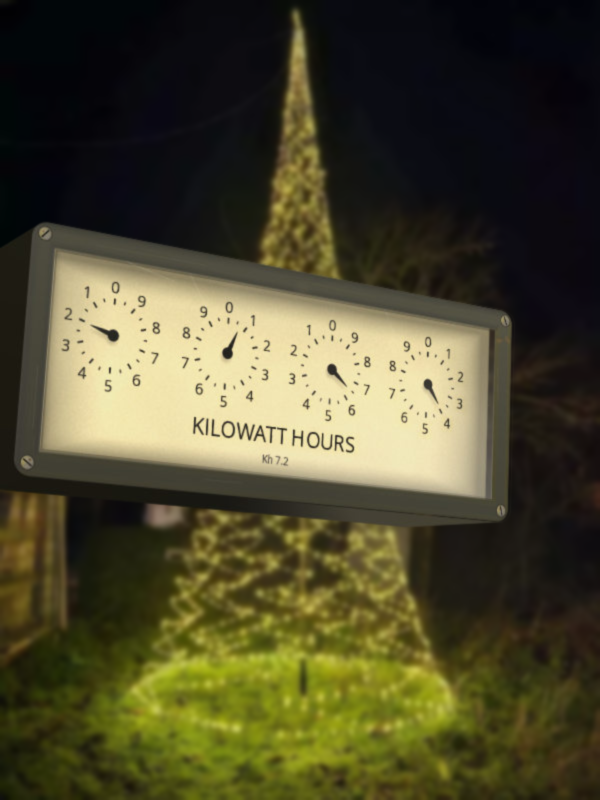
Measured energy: 2064 kWh
